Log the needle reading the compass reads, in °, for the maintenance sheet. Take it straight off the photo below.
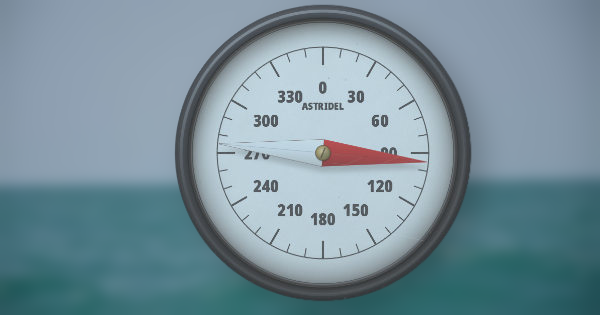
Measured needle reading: 95 °
